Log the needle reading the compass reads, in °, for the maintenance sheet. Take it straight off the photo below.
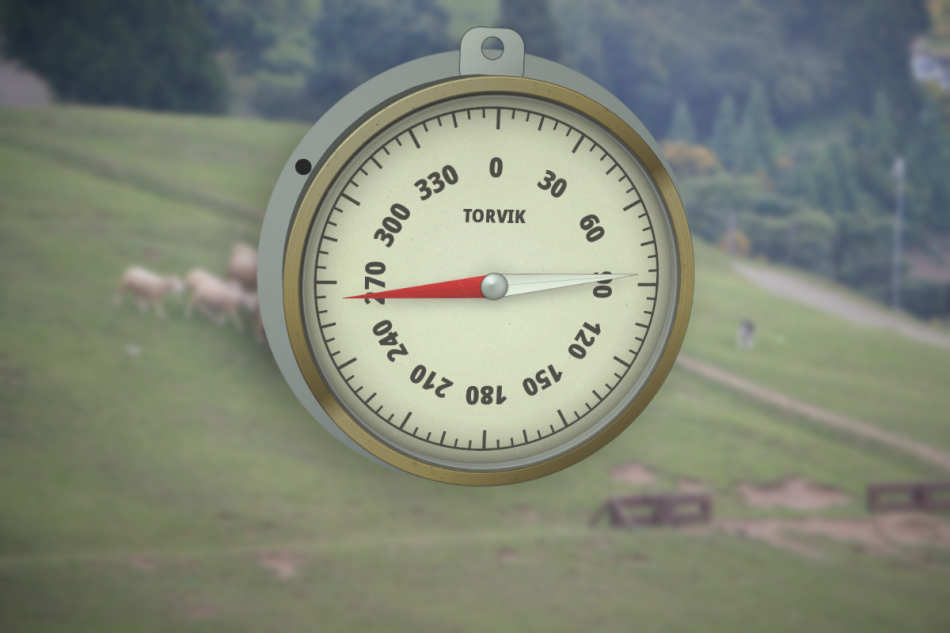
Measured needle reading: 265 °
